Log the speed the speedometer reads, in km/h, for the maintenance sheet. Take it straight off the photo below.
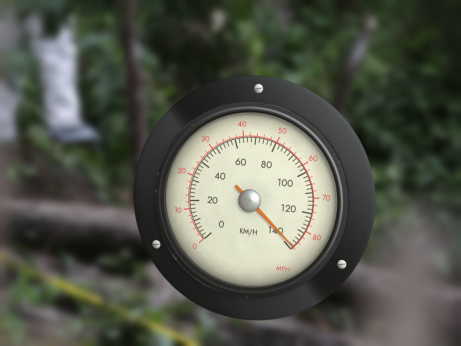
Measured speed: 138 km/h
